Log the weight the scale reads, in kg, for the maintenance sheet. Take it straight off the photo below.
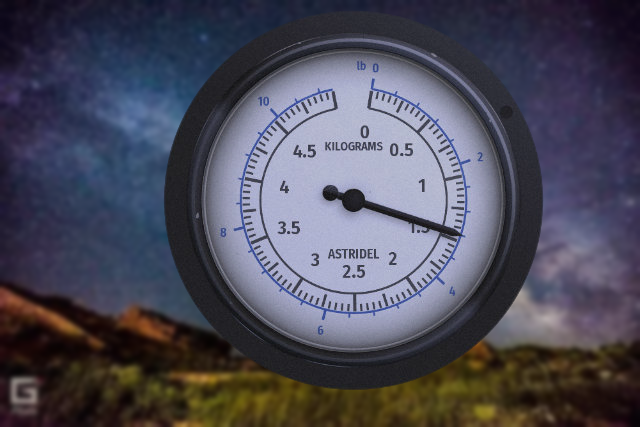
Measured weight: 1.45 kg
